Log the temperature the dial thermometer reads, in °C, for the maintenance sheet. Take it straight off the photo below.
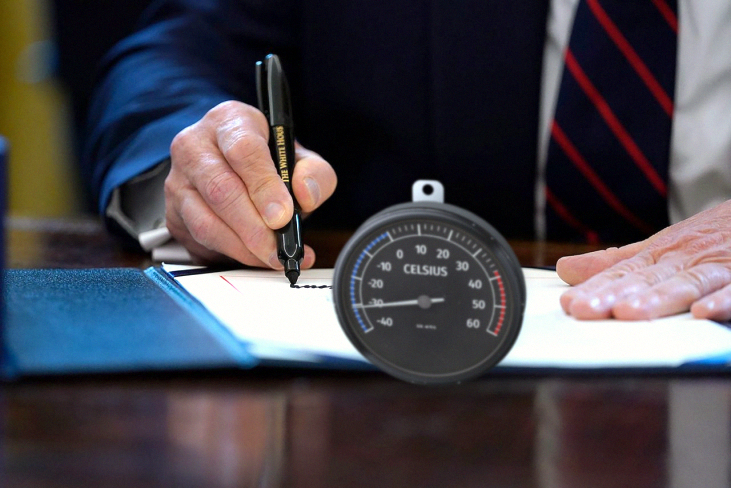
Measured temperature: -30 °C
